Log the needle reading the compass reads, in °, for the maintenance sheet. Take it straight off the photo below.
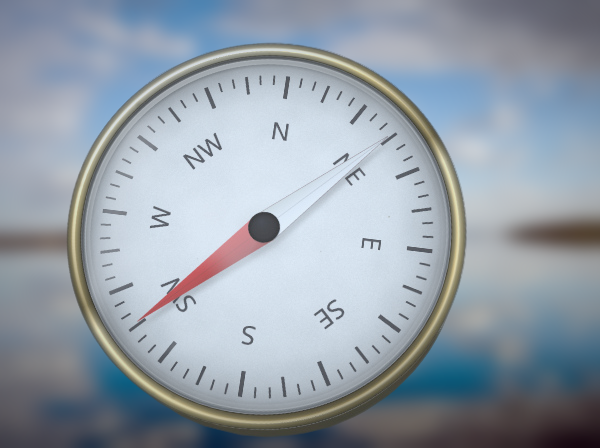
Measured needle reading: 225 °
